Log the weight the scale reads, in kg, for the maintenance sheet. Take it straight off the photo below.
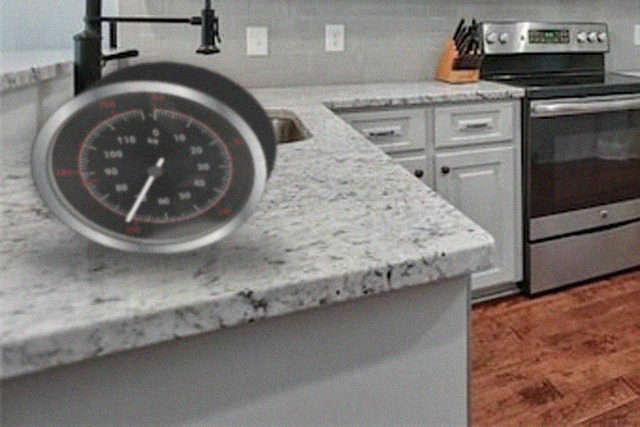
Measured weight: 70 kg
